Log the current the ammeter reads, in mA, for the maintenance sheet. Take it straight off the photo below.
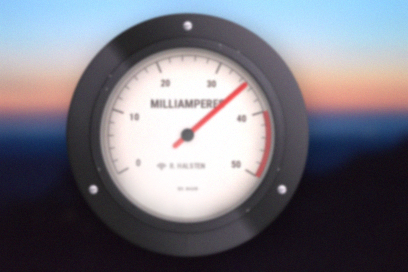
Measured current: 35 mA
